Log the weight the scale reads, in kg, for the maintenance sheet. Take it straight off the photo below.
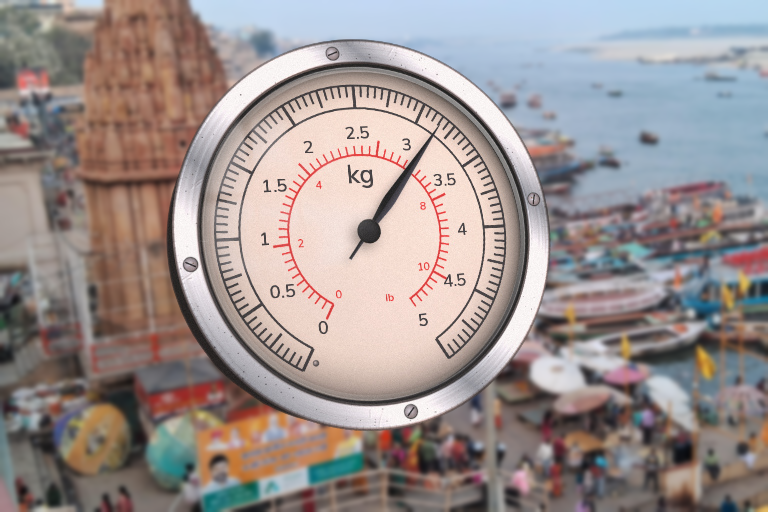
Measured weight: 3.15 kg
